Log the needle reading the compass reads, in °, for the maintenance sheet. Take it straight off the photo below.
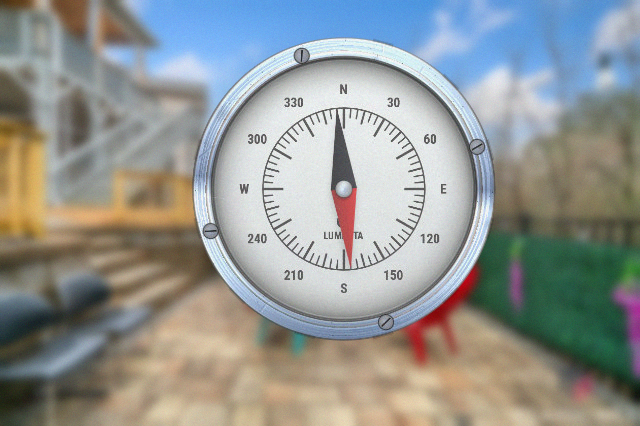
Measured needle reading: 175 °
